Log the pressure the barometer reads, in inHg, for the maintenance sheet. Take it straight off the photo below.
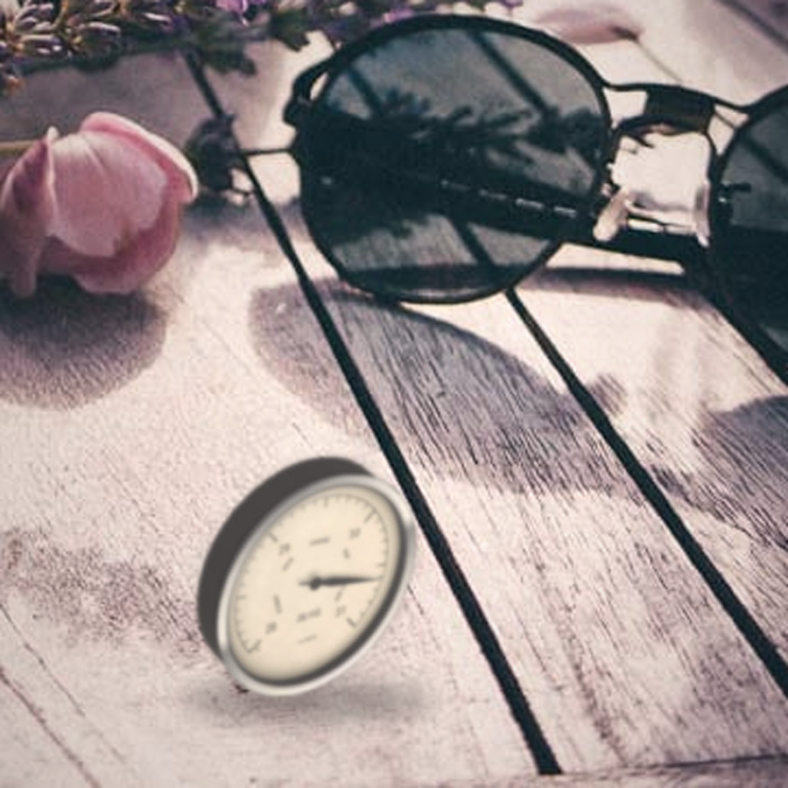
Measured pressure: 30.6 inHg
